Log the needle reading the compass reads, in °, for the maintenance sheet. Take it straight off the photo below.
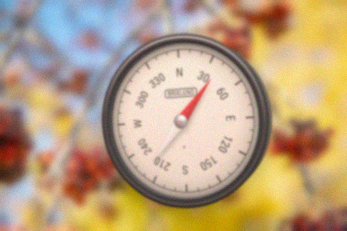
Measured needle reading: 40 °
